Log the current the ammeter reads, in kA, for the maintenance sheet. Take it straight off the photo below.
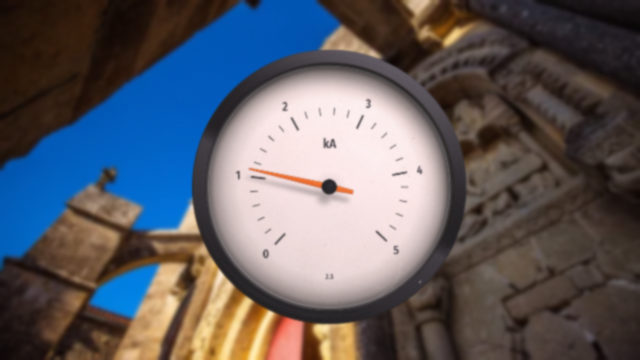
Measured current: 1.1 kA
